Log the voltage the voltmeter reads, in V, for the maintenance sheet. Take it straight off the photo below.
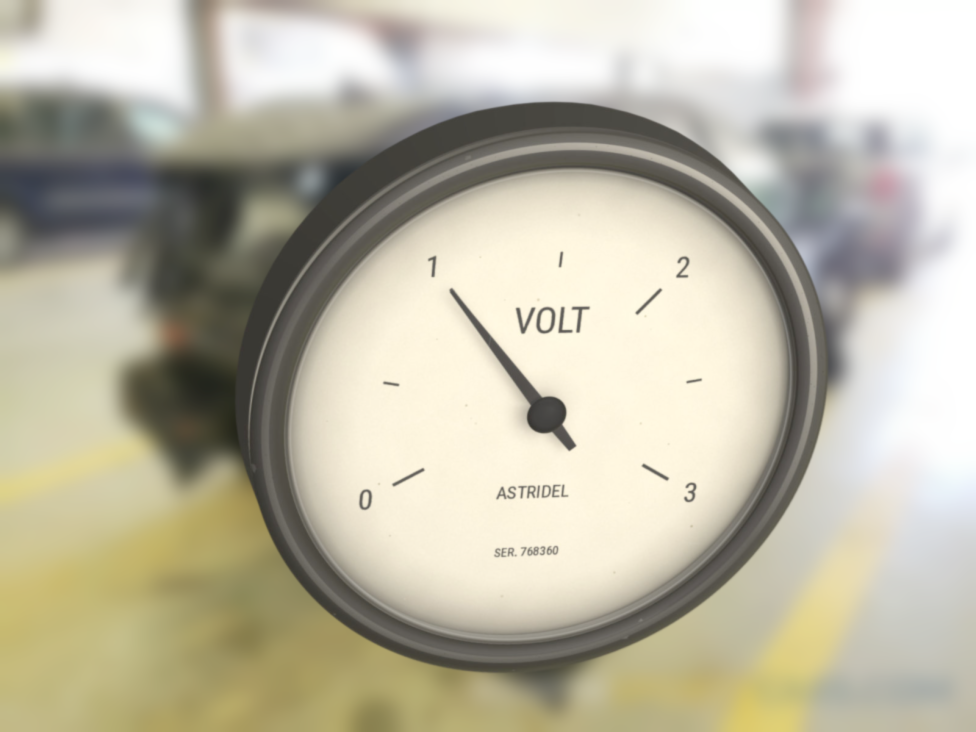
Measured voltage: 1 V
